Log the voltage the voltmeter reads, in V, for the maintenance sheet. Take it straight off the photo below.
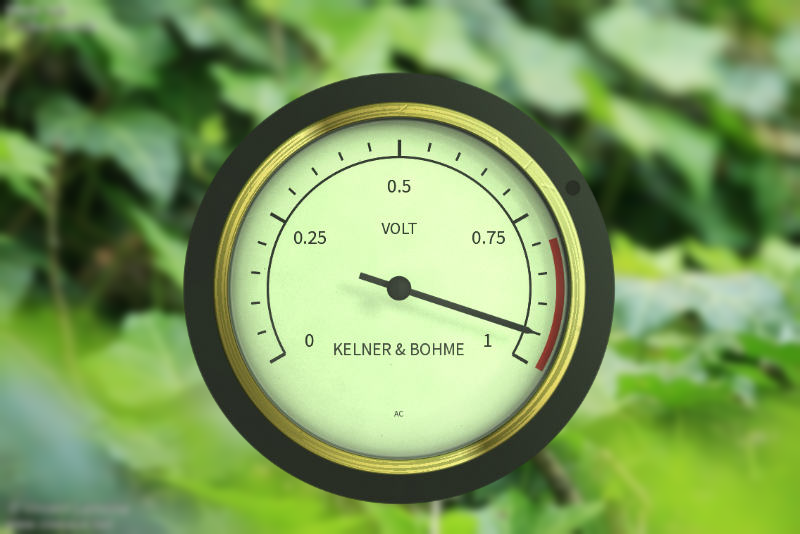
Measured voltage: 0.95 V
